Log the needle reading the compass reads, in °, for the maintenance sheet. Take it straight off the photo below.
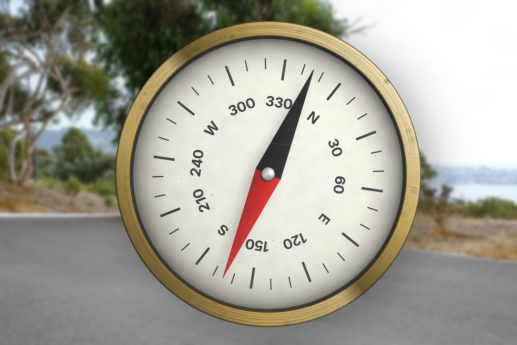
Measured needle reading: 165 °
